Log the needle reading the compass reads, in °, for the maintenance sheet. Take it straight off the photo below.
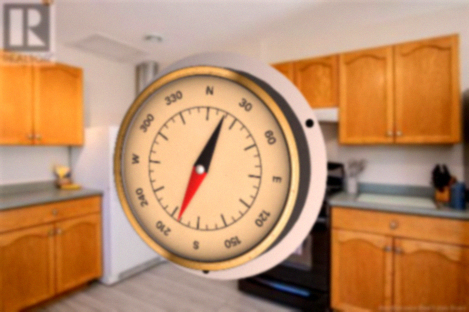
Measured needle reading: 200 °
